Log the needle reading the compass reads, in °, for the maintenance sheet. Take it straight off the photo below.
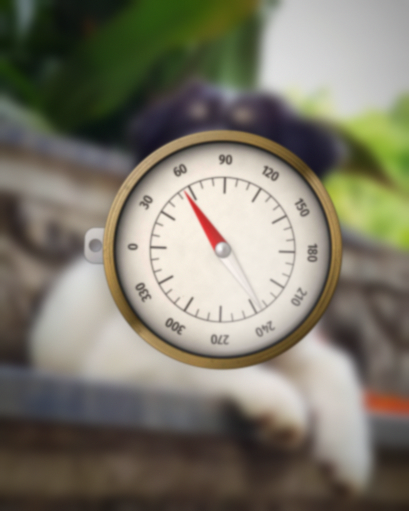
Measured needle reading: 55 °
